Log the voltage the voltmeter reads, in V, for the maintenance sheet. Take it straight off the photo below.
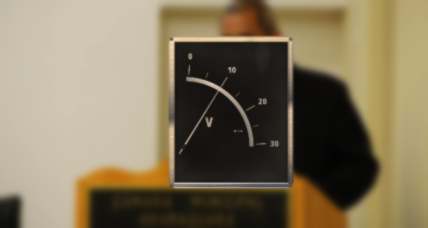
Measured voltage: 10 V
